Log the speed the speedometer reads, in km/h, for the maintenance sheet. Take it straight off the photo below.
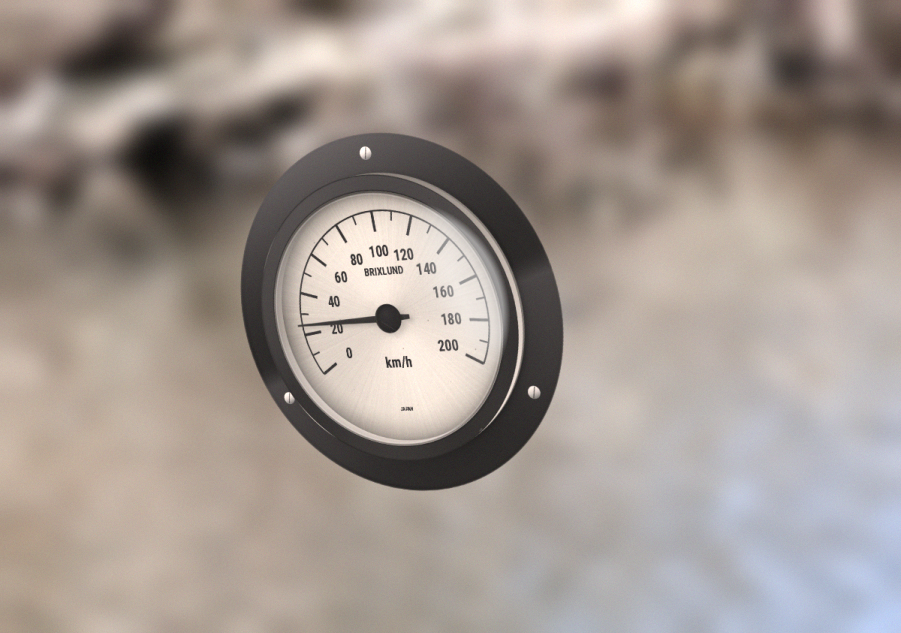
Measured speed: 25 km/h
